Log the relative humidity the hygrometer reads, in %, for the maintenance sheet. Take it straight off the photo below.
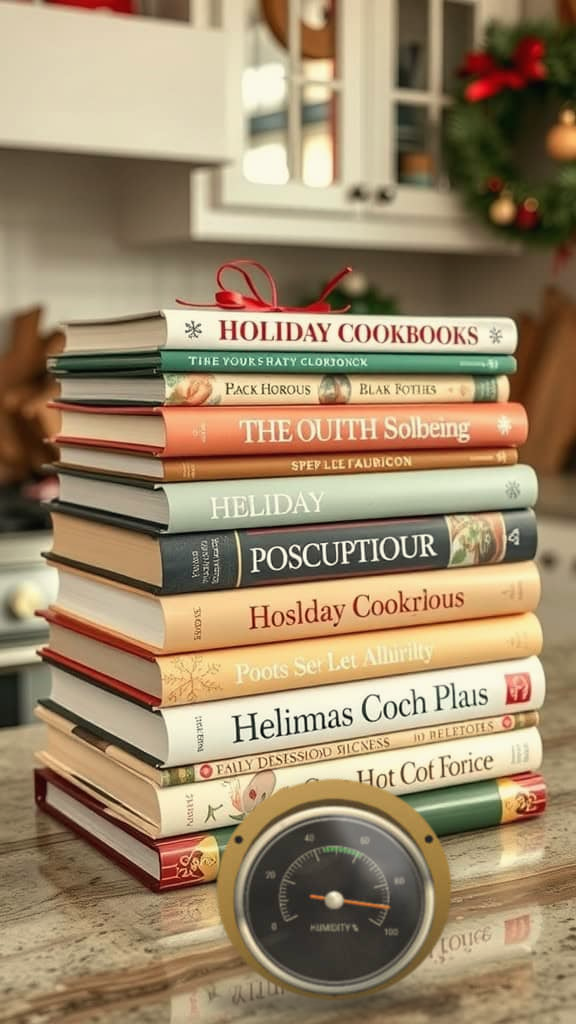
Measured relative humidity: 90 %
